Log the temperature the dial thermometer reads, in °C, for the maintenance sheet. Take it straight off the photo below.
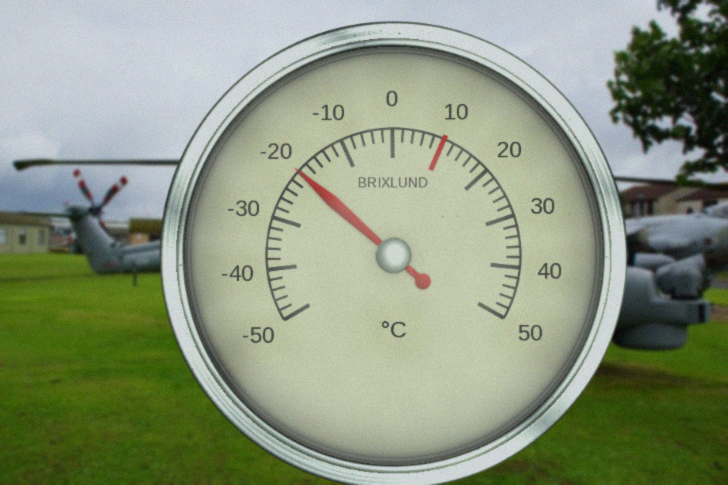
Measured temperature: -20 °C
